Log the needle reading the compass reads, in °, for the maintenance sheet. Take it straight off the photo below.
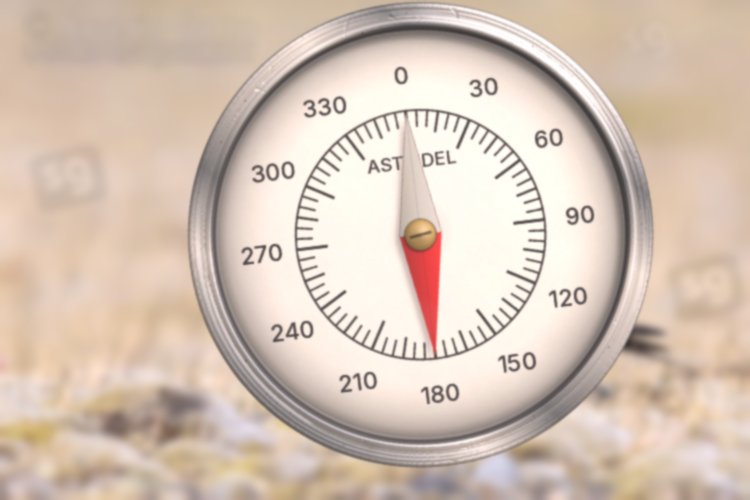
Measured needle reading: 180 °
